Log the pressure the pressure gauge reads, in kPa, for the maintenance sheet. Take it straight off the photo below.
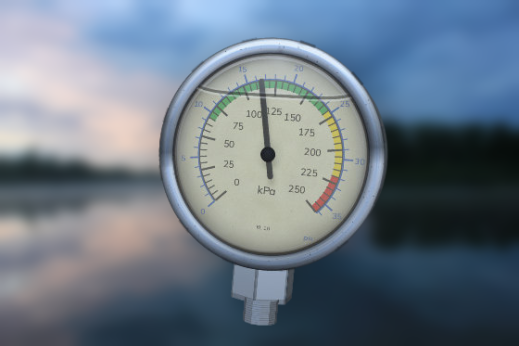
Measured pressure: 115 kPa
